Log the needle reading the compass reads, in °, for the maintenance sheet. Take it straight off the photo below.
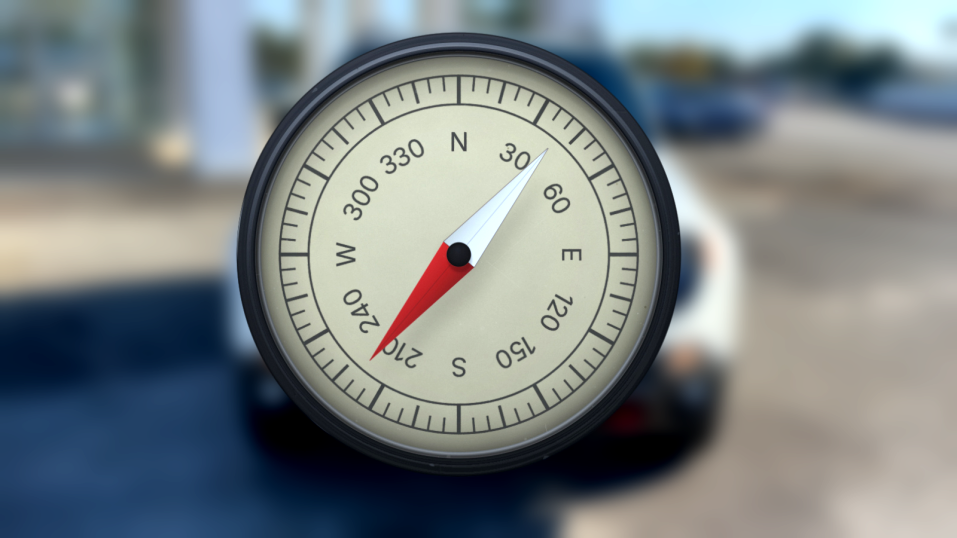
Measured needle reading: 220 °
